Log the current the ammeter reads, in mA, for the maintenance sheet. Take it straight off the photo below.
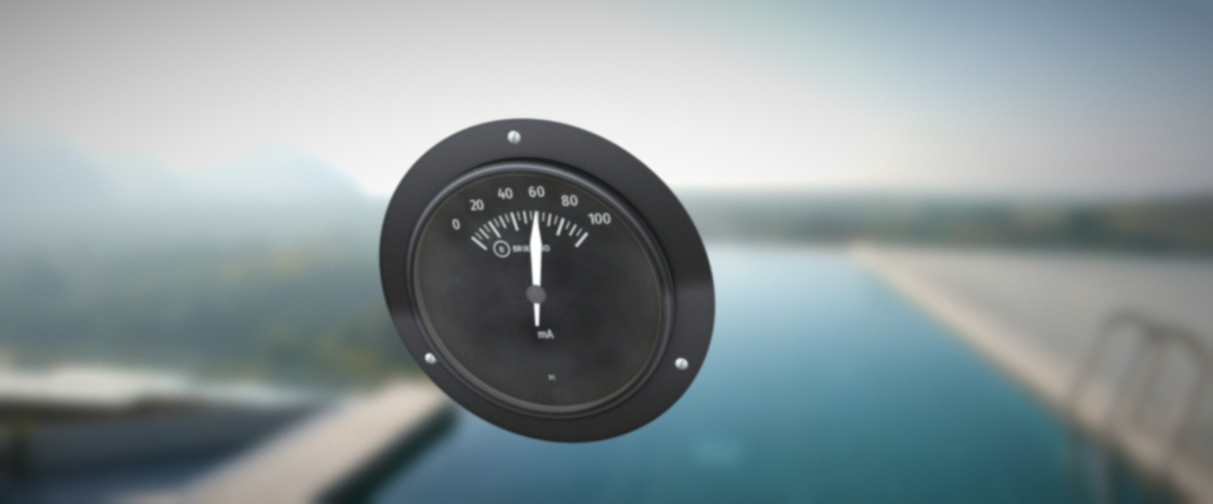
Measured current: 60 mA
